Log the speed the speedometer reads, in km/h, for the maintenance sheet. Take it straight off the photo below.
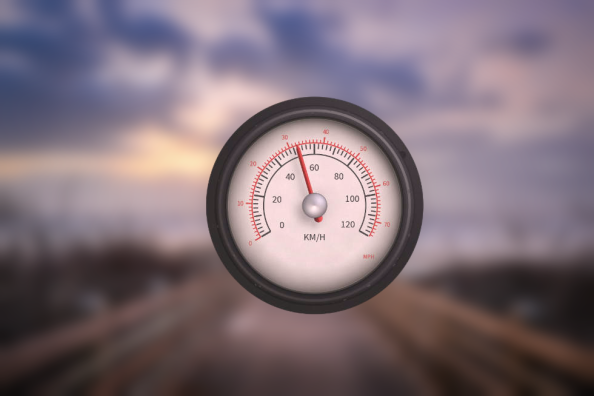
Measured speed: 52 km/h
